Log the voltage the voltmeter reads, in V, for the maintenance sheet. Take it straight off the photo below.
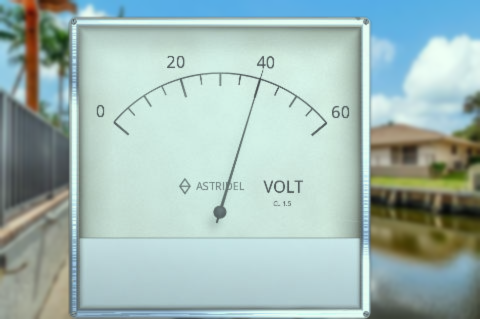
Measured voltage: 40 V
